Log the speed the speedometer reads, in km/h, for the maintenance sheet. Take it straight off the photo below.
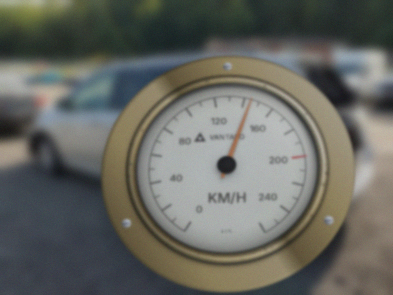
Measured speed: 145 km/h
